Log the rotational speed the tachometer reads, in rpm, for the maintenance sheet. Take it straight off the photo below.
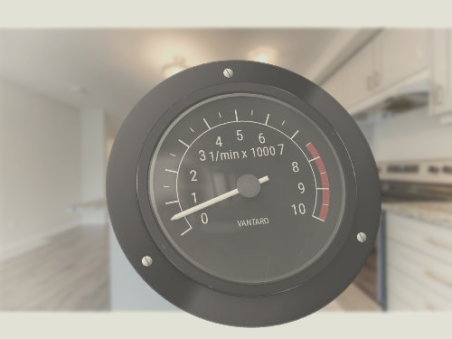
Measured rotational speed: 500 rpm
